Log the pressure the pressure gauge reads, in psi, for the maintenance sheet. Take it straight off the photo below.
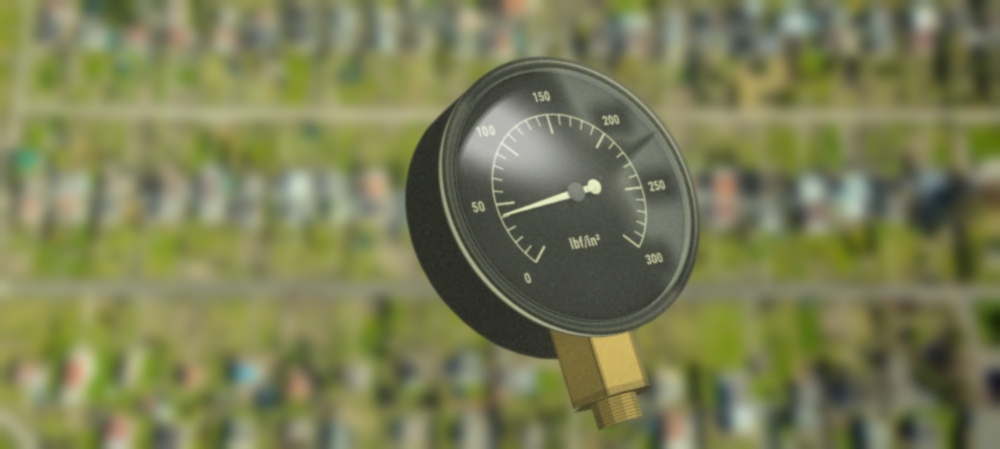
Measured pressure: 40 psi
